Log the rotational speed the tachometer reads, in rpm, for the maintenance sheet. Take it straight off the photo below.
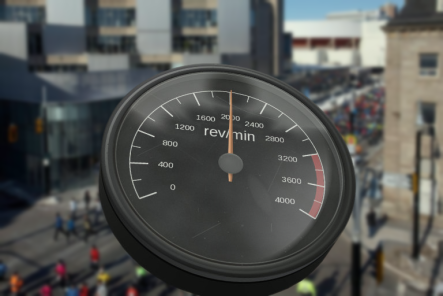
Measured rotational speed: 2000 rpm
